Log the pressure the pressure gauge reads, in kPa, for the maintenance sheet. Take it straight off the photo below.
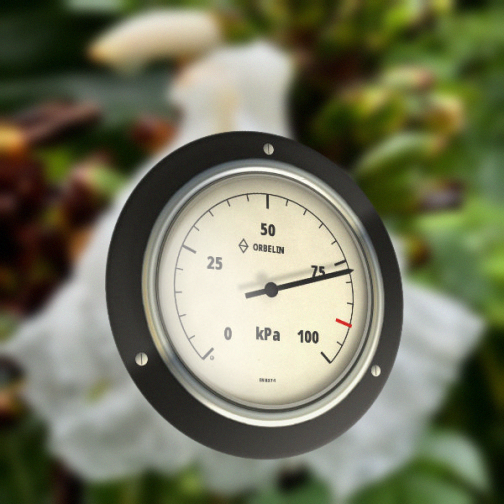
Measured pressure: 77.5 kPa
